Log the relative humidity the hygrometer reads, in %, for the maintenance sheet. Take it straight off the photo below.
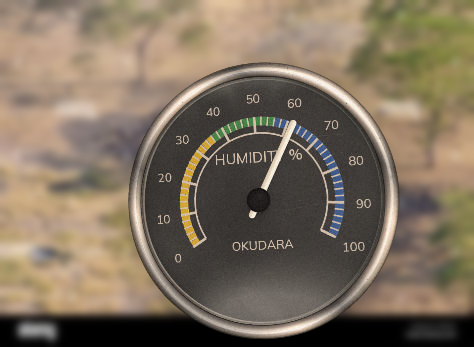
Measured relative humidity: 62 %
